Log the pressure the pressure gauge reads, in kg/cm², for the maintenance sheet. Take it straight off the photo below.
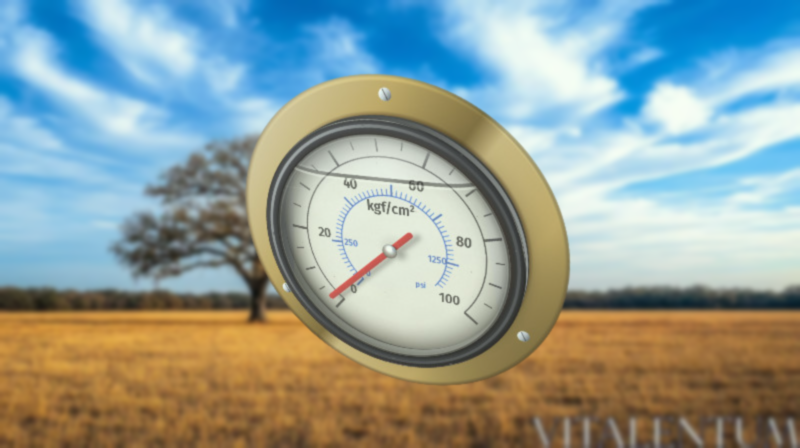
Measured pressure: 2.5 kg/cm²
